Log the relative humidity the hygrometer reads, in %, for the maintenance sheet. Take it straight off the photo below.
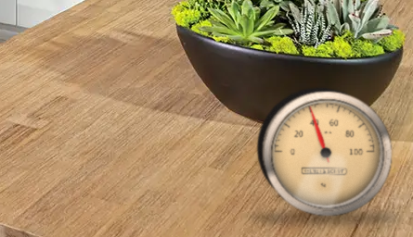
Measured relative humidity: 40 %
